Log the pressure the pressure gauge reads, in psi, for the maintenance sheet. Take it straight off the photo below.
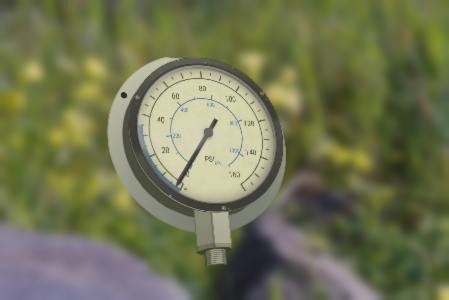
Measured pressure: 2.5 psi
